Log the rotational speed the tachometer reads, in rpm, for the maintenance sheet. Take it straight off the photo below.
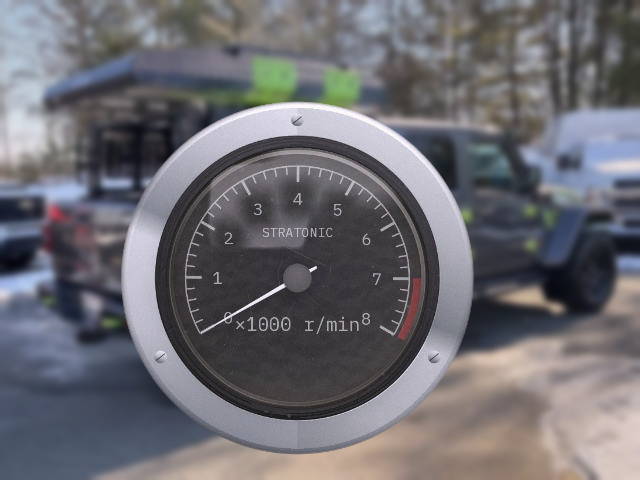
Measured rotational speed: 0 rpm
